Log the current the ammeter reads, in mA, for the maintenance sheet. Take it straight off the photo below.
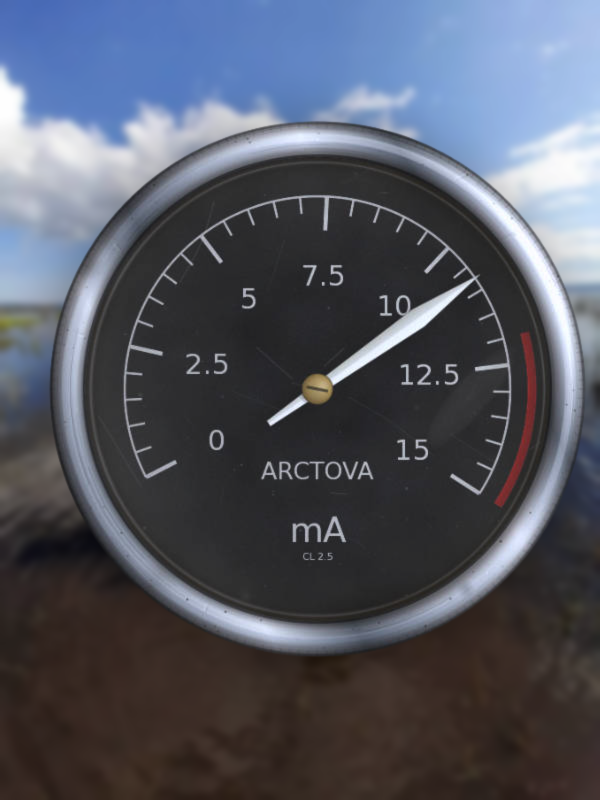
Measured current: 10.75 mA
